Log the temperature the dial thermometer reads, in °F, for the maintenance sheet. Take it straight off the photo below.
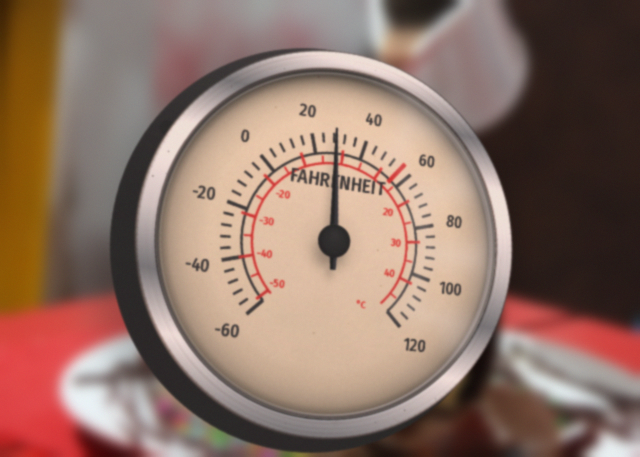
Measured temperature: 28 °F
